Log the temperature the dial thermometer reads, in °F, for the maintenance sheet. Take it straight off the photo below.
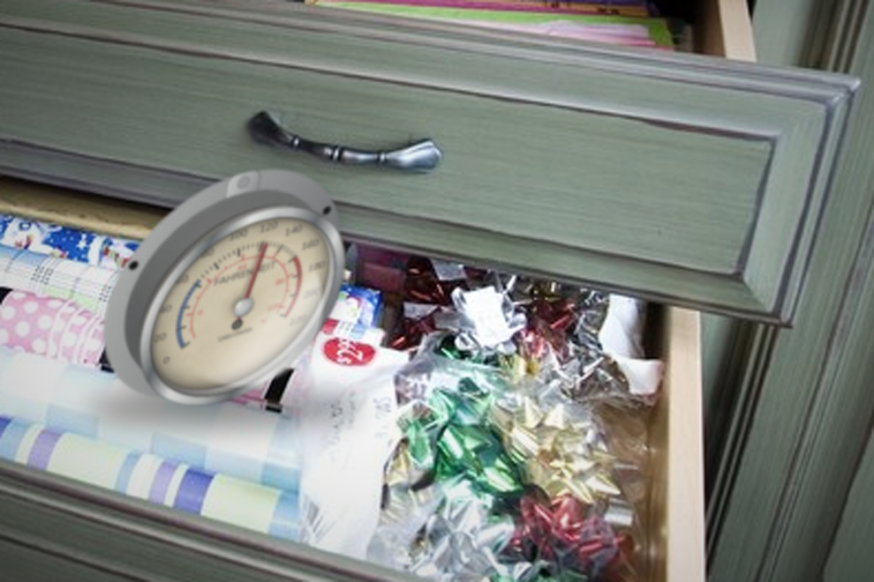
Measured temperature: 120 °F
